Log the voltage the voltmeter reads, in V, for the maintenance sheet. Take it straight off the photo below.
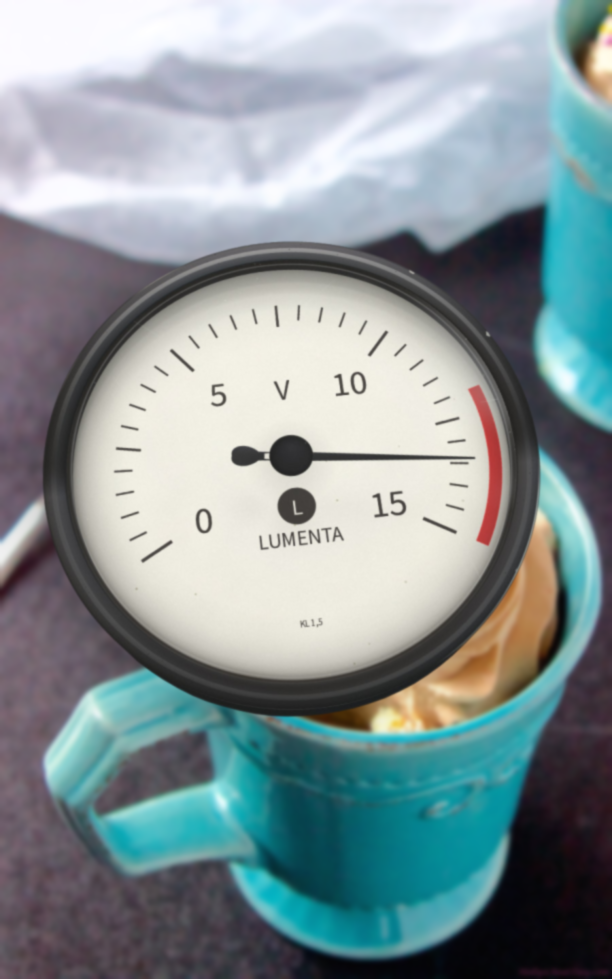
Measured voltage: 13.5 V
